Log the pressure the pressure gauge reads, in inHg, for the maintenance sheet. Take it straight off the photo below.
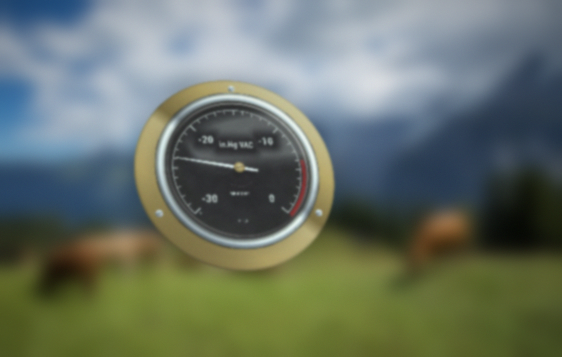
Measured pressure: -24 inHg
